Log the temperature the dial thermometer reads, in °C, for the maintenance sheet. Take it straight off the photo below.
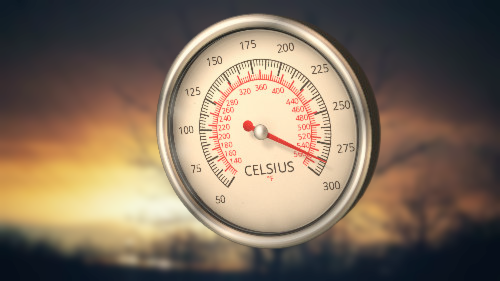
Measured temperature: 287.5 °C
